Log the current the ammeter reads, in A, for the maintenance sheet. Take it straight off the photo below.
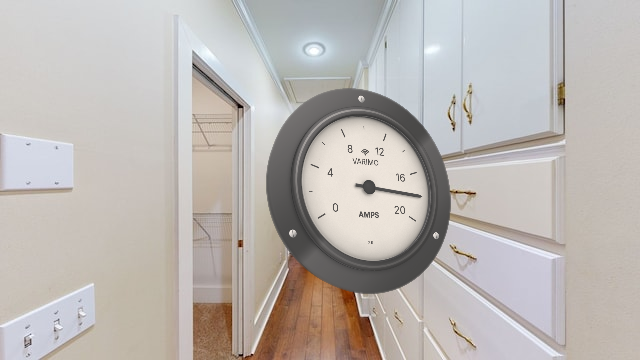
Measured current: 18 A
